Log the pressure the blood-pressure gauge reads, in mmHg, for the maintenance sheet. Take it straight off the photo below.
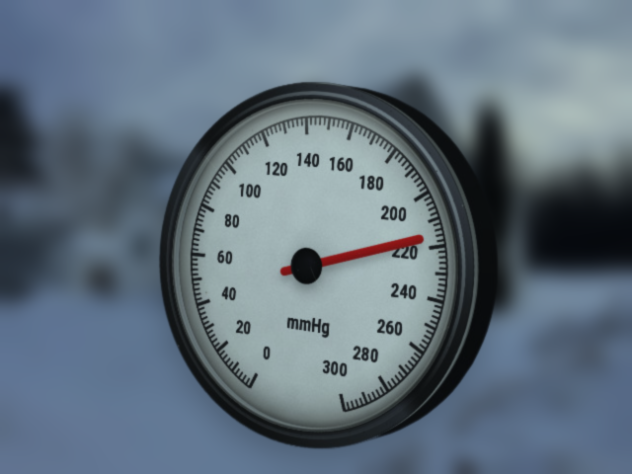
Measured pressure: 216 mmHg
